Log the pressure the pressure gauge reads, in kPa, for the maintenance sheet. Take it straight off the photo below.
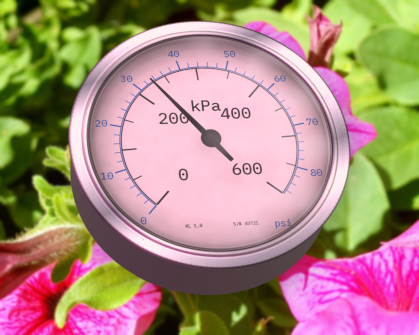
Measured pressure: 225 kPa
